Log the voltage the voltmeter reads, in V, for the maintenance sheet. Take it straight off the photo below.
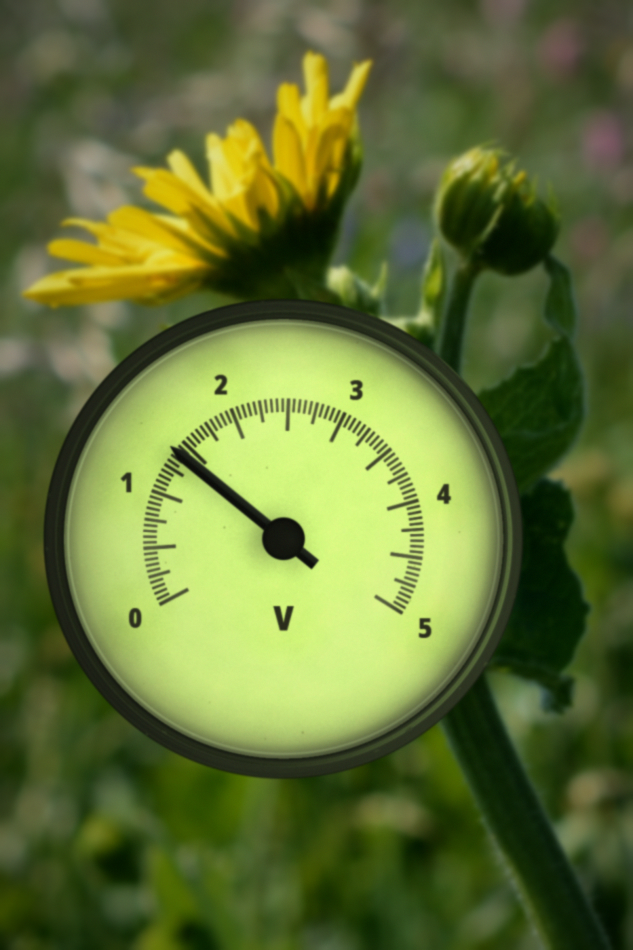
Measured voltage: 1.4 V
